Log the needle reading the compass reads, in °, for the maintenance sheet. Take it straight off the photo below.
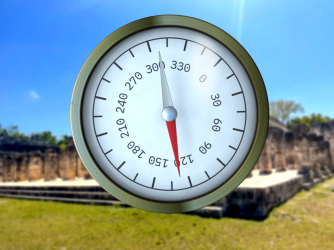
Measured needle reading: 127.5 °
